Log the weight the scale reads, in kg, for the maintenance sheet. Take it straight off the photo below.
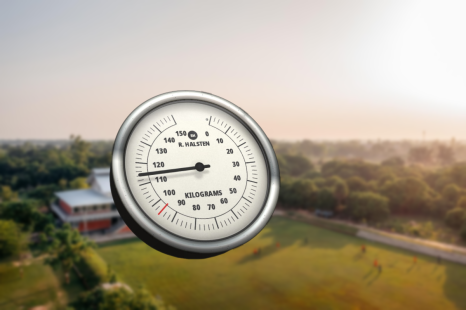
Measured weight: 114 kg
